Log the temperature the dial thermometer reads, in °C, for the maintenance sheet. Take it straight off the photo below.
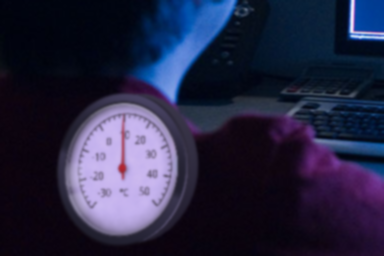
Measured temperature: 10 °C
